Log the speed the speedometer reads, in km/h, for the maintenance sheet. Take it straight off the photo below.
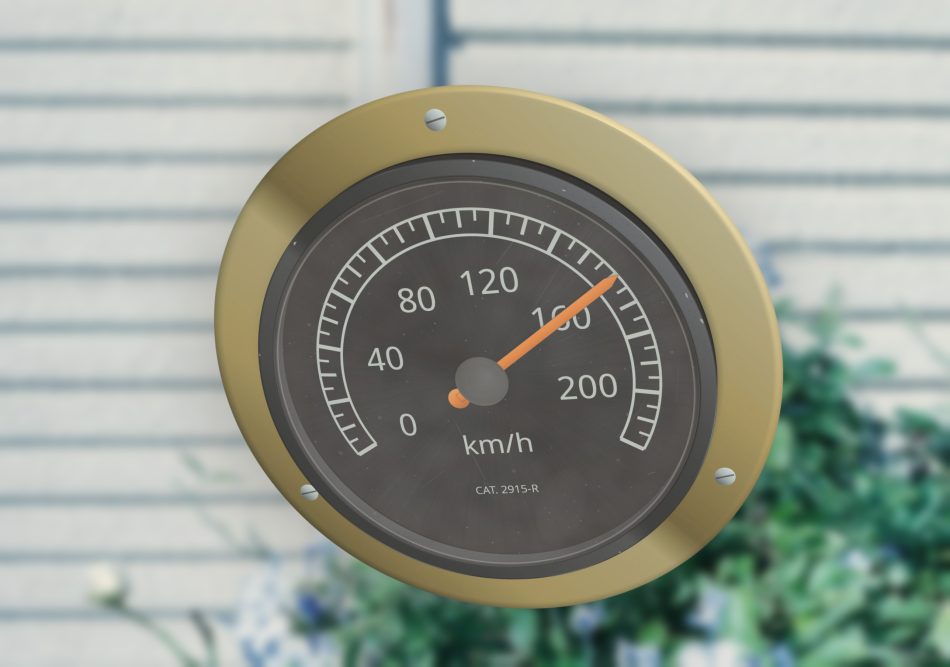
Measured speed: 160 km/h
